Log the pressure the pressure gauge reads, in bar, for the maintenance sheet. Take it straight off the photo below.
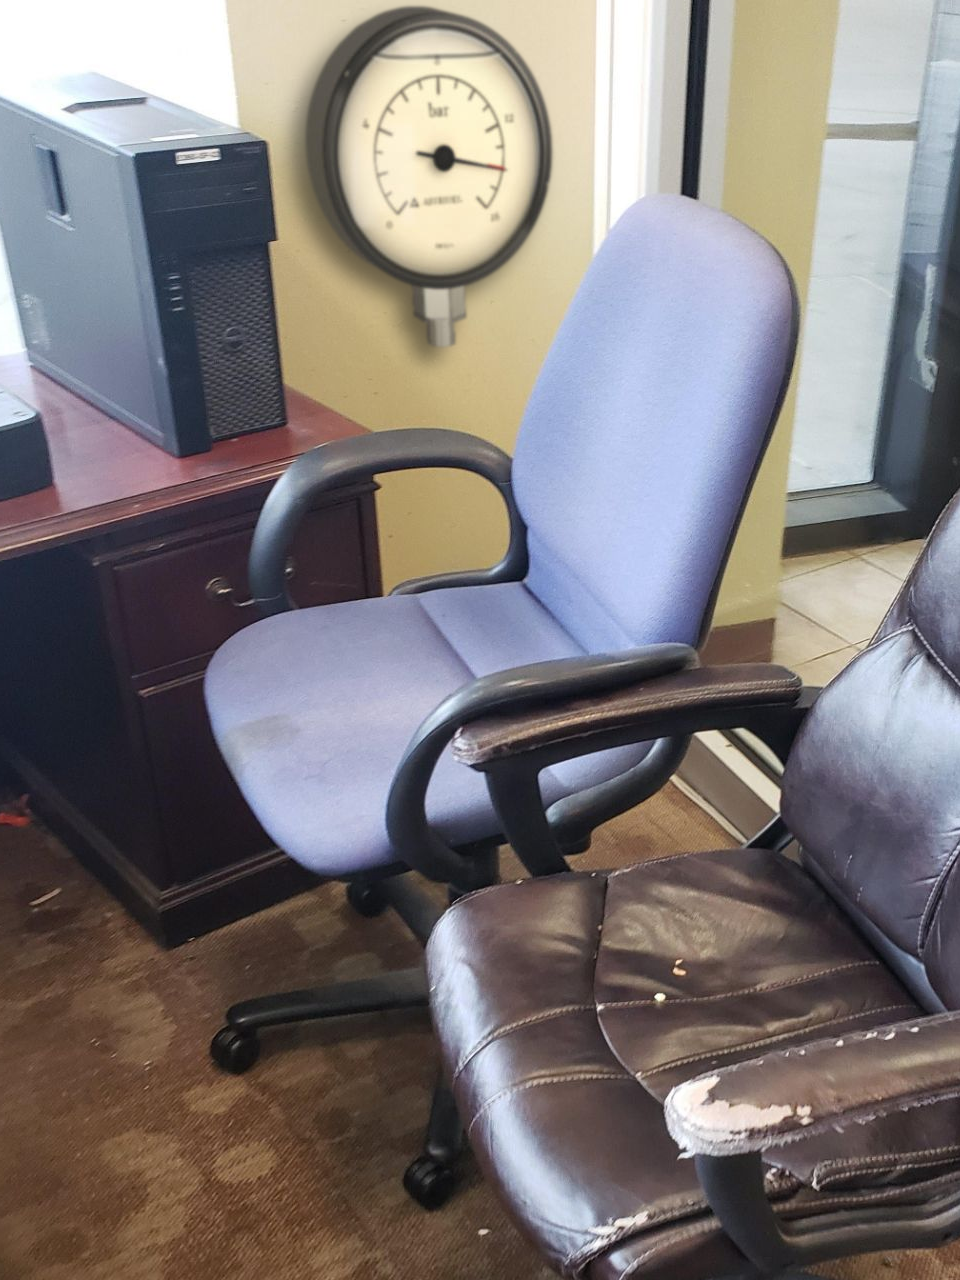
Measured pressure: 14 bar
